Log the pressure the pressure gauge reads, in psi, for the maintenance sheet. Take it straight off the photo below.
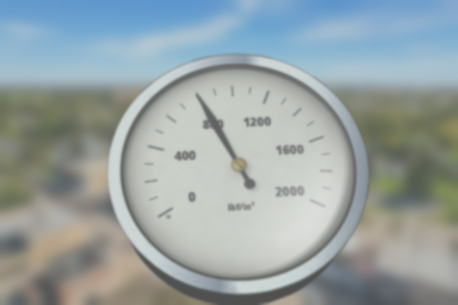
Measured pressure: 800 psi
